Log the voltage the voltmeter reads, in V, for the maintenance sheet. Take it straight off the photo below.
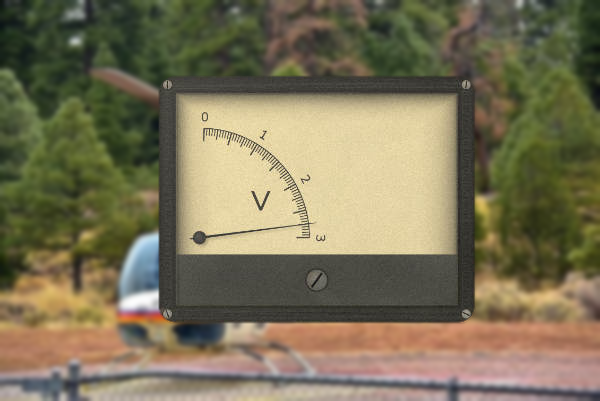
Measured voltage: 2.75 V
